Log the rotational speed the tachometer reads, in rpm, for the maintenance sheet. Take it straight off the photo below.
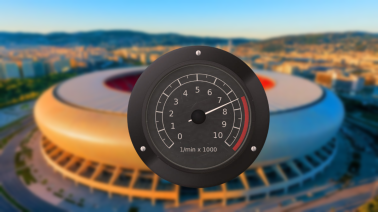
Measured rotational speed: 7500 rpm
